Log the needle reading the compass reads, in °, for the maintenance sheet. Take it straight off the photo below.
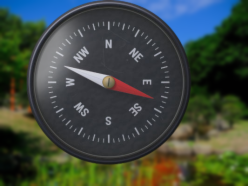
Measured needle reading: 110 °
